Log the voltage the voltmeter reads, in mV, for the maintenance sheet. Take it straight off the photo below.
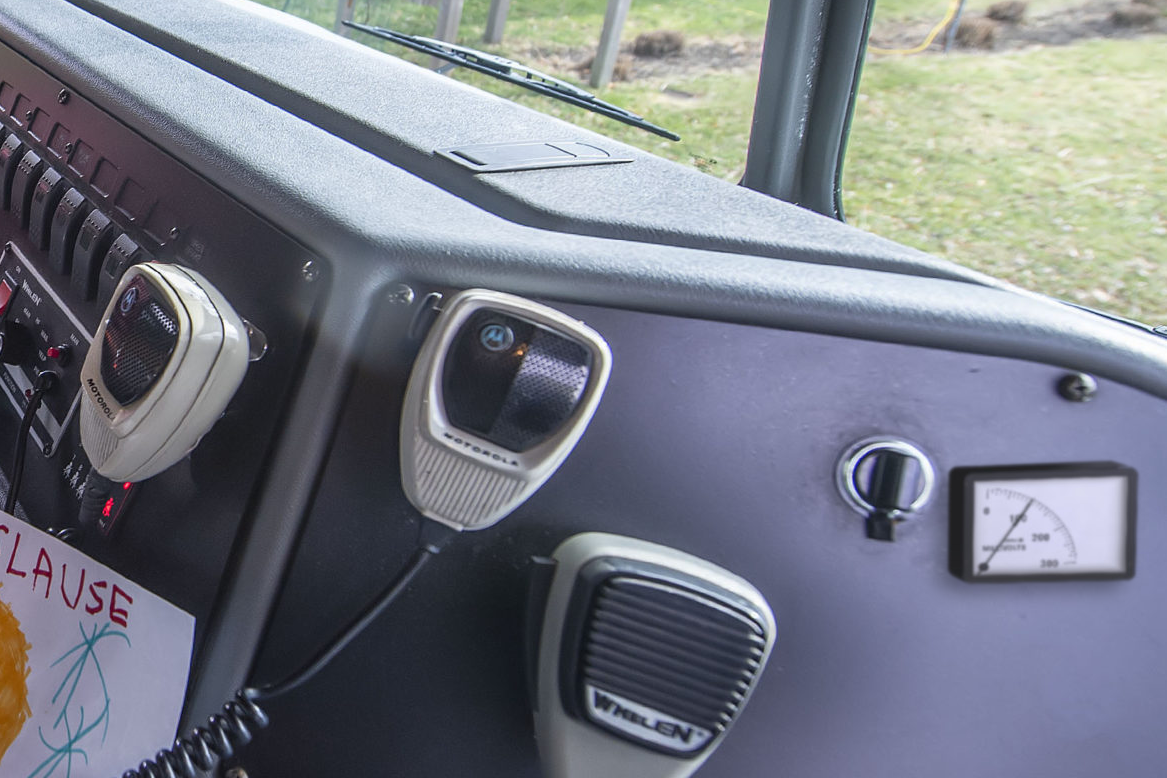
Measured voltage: 100 mV
